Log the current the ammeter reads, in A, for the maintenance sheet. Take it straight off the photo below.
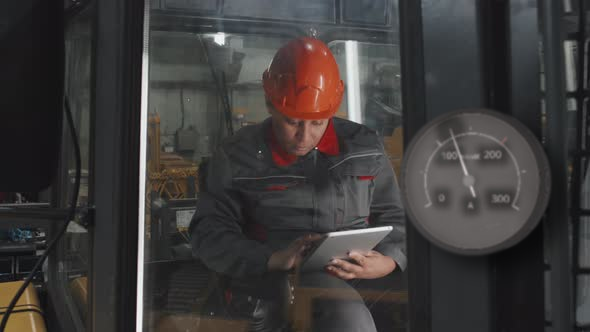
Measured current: 125 A
